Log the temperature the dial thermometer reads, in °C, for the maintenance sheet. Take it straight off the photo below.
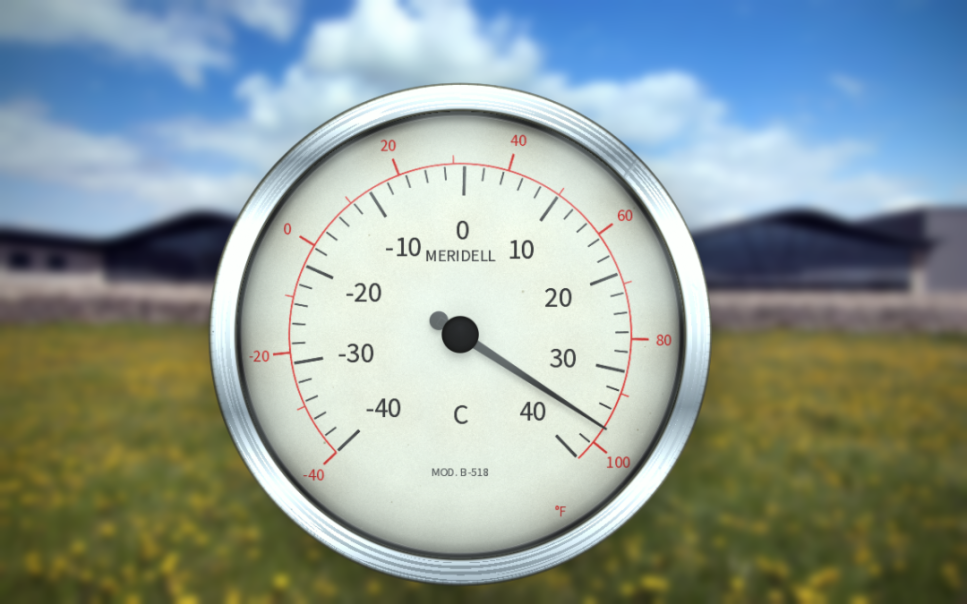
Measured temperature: 36 °C
